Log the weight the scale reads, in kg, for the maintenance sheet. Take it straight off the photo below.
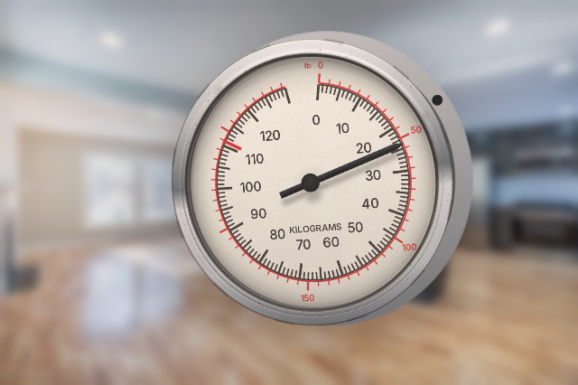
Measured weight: 24 kg
